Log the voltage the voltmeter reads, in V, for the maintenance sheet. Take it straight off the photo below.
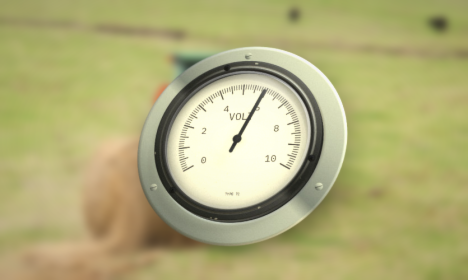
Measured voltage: 6 V
